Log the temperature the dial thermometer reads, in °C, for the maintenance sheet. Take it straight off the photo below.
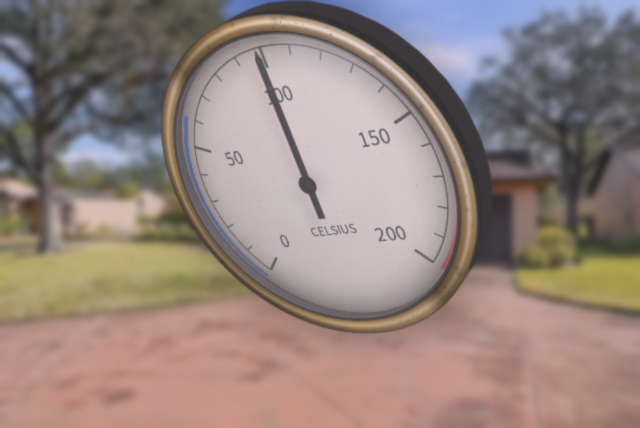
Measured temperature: 100 °C
